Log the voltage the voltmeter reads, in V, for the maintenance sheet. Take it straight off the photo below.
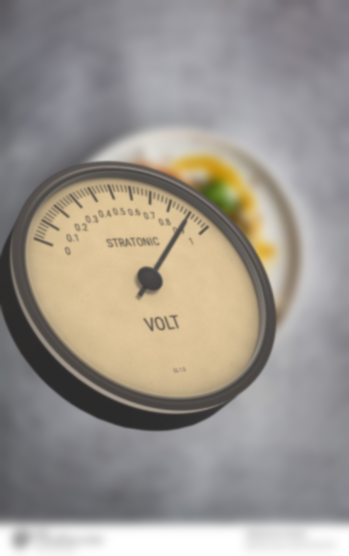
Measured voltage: 0.9 V
